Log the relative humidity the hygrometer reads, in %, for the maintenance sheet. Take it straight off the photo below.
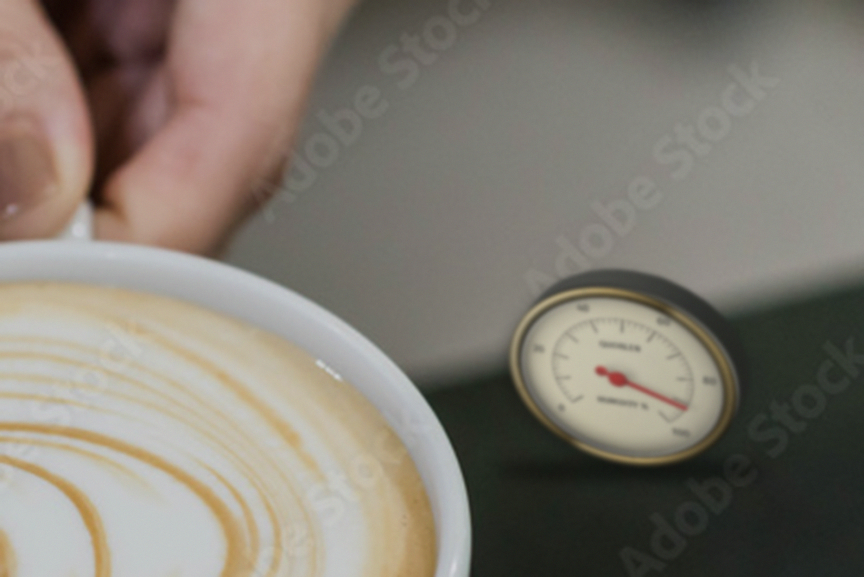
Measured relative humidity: 90 %
